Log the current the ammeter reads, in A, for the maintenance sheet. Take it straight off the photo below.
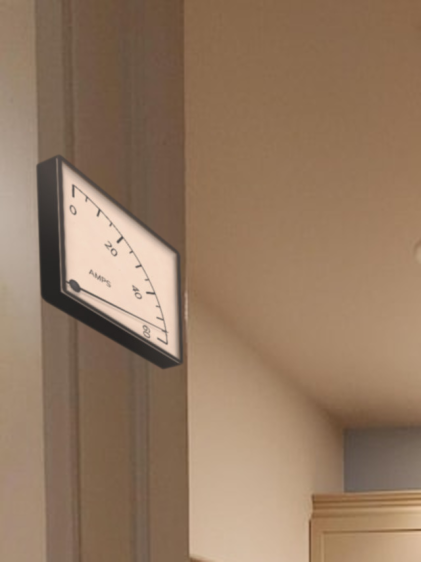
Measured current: 55 A
